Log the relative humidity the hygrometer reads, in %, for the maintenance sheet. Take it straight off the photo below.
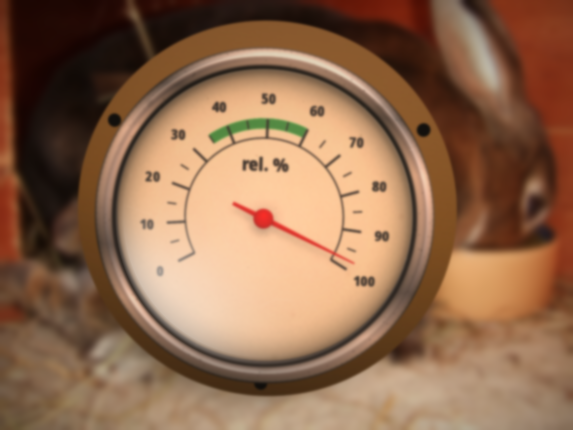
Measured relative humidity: 97.5 %
